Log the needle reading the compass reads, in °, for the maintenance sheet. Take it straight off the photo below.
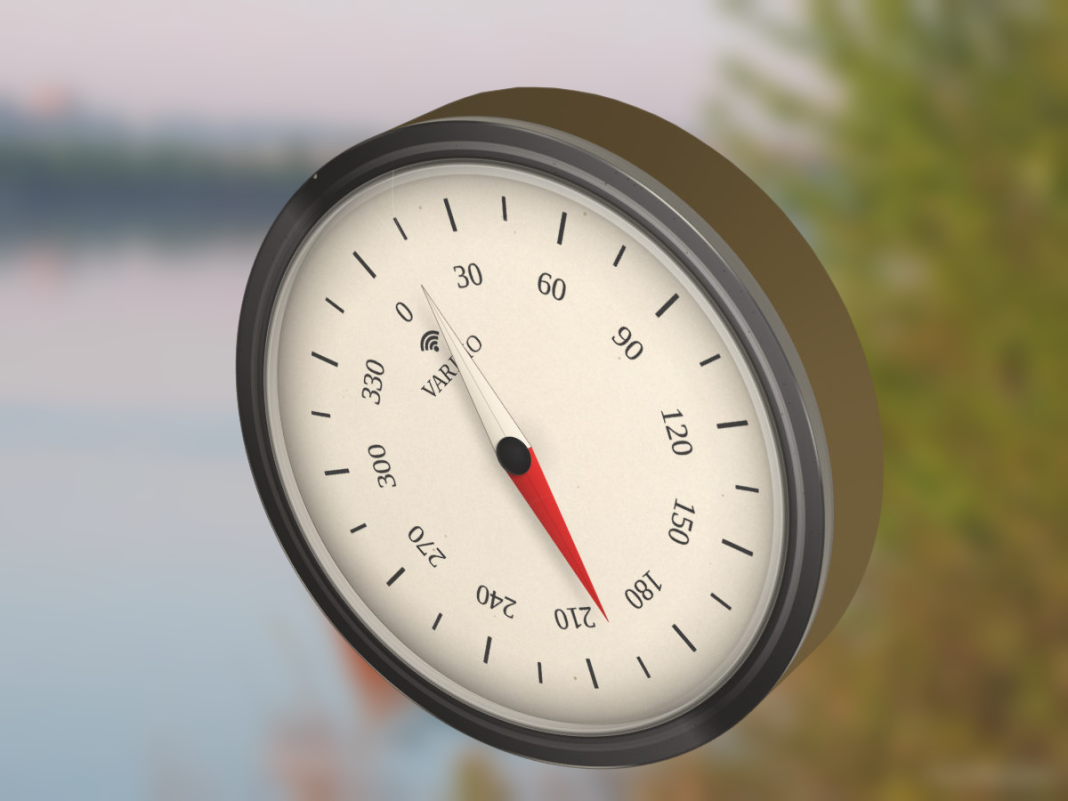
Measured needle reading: 195 °
